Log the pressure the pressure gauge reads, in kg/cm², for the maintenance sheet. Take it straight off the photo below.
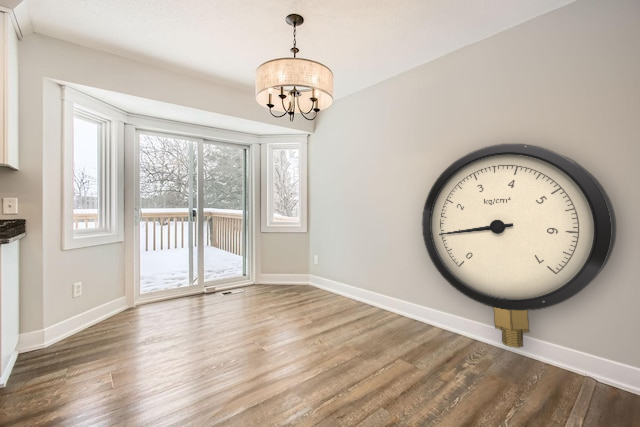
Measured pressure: 1 kg/cm²
